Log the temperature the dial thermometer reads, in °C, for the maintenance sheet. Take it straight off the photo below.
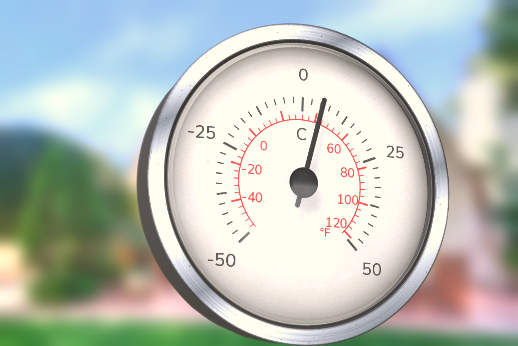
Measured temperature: 5 °C
